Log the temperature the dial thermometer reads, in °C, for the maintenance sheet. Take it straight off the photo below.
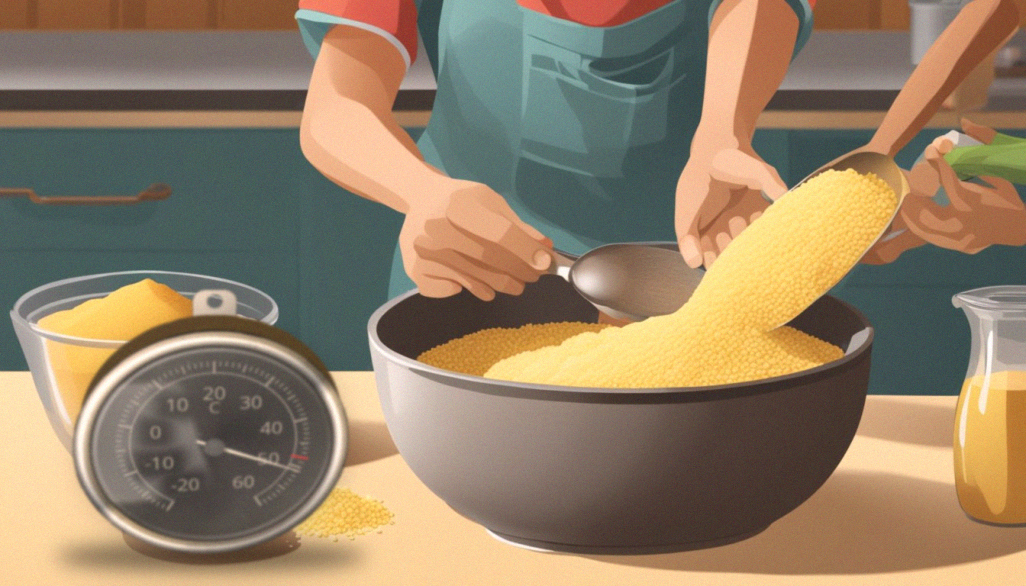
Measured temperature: 50 °C
